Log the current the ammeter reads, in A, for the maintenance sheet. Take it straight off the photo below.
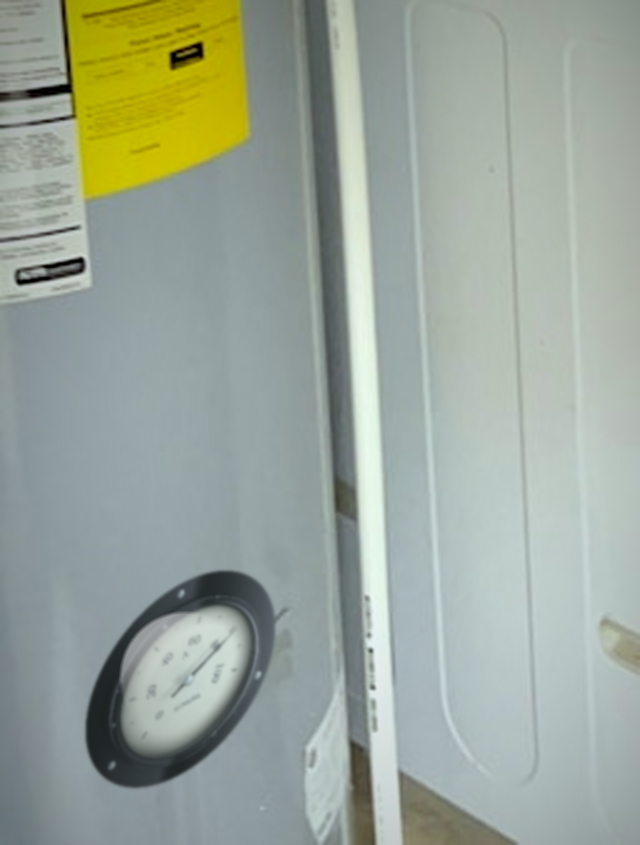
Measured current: 80 A
